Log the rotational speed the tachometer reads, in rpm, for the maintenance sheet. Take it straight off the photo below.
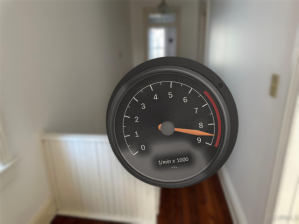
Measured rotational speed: 8500 rpm
